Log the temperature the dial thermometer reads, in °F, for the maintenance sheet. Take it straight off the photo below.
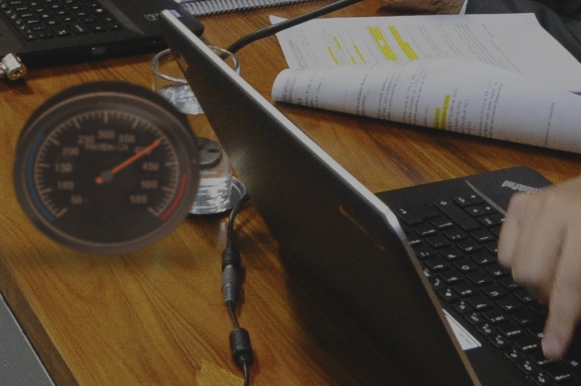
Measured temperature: 400 °F
